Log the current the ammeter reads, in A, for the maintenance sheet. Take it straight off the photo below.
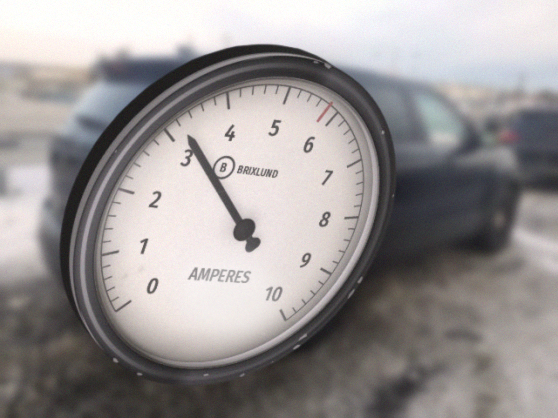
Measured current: 3.2 A
